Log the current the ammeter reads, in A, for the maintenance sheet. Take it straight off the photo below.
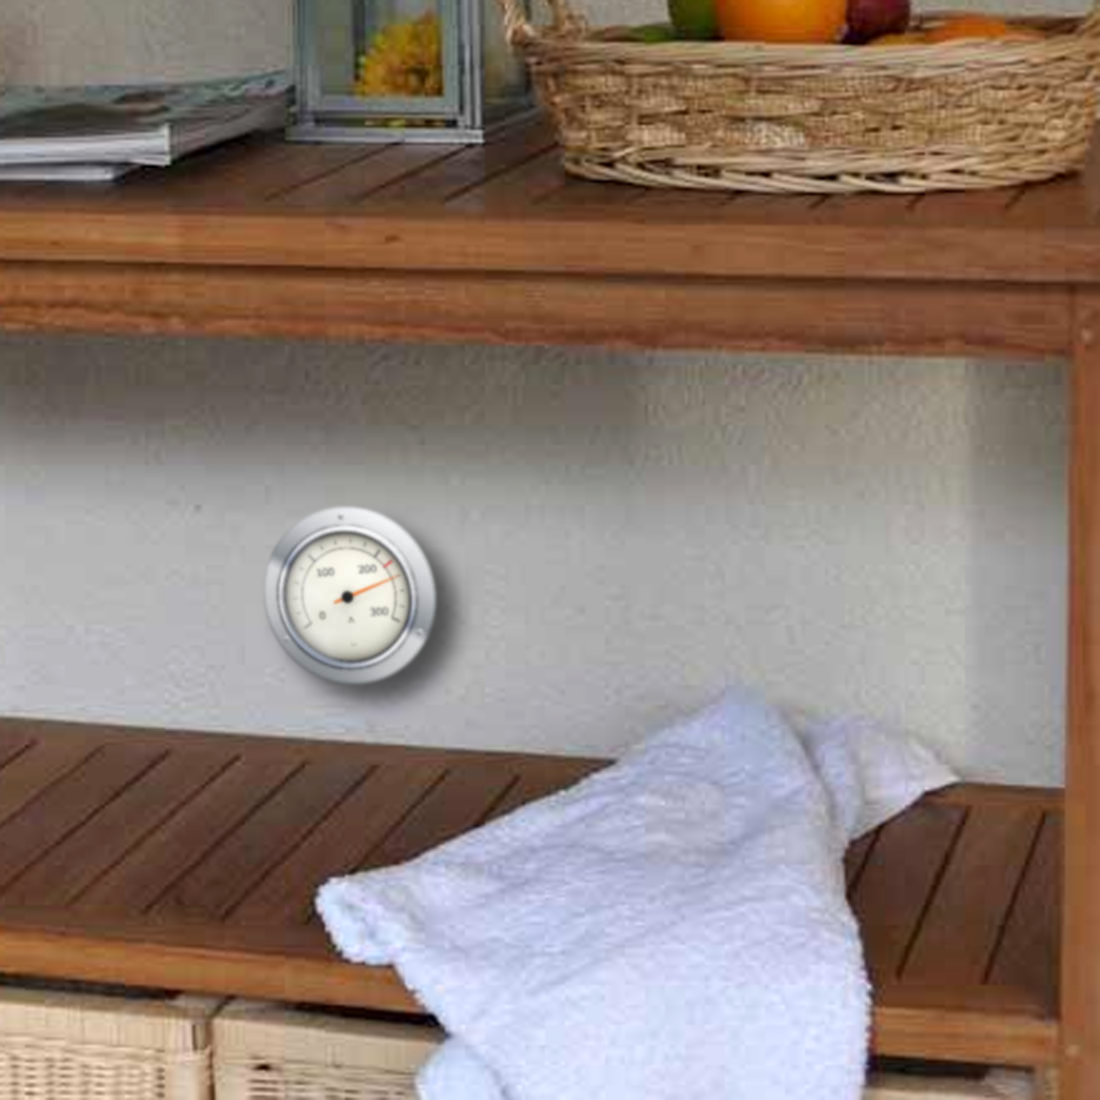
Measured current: 240 A
